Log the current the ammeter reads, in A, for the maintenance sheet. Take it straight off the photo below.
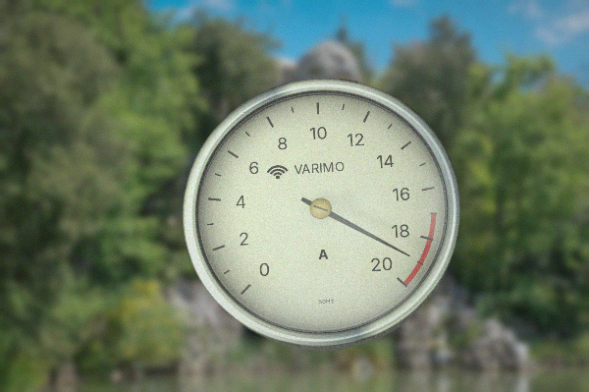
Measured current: 19 A
